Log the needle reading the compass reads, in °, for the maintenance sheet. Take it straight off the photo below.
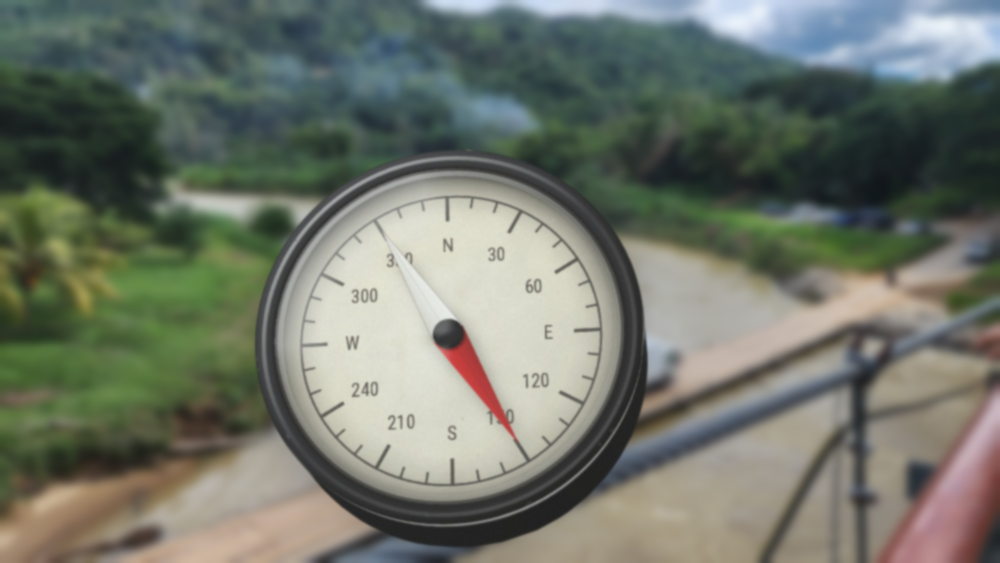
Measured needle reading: 150 °
